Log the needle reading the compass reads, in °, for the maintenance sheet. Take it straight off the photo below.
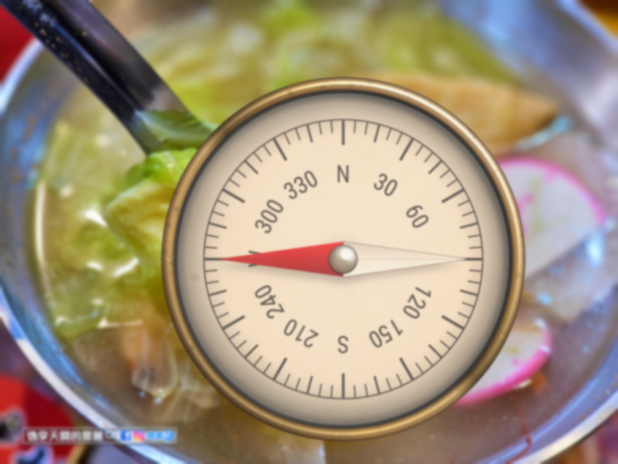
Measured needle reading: 270 °
